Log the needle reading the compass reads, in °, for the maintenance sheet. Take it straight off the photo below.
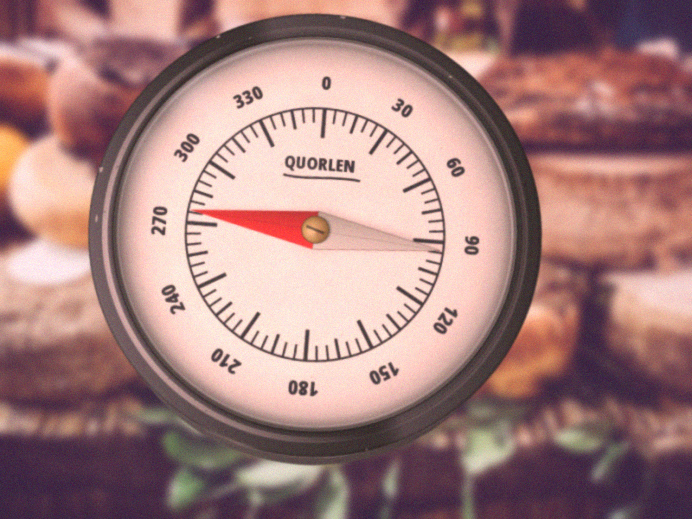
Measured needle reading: 275 °
